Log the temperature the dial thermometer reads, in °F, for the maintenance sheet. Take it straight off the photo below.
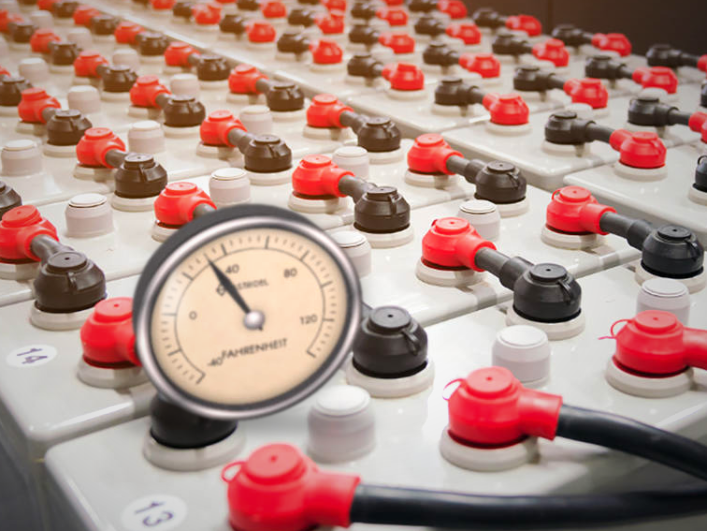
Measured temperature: 32 °F
